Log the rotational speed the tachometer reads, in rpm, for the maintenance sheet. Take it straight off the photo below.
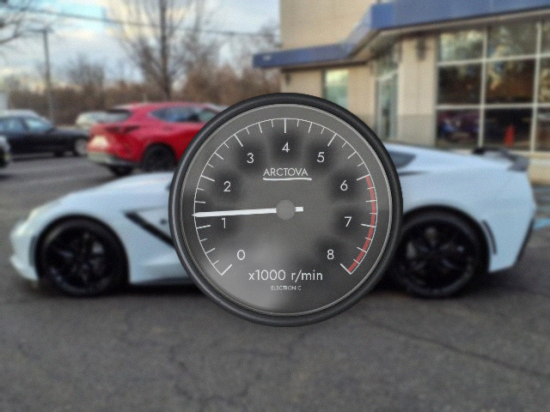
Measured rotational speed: 1250 rpm
